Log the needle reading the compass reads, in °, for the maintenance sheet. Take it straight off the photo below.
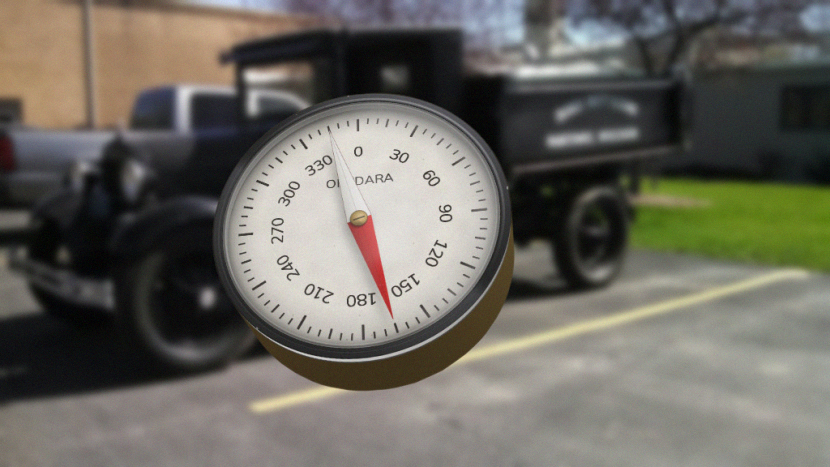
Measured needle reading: 165 °
